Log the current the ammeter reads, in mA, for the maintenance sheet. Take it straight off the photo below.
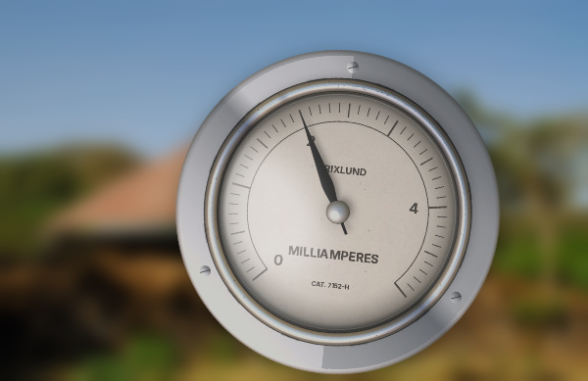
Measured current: 2 mA
